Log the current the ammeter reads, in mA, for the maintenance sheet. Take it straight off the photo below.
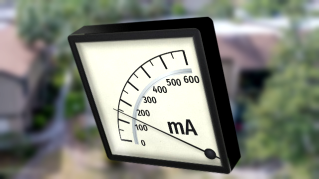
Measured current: 150 mA
